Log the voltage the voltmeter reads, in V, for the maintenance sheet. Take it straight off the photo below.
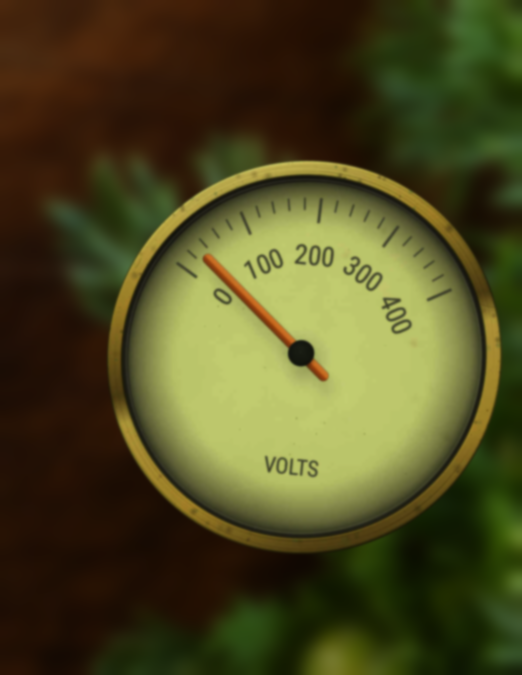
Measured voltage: 30 V
